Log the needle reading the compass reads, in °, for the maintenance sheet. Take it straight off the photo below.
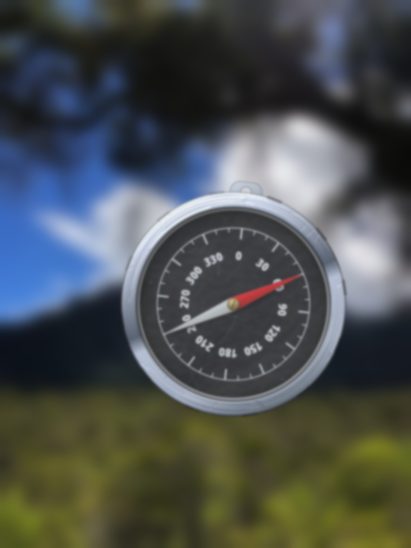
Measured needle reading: 60 °
